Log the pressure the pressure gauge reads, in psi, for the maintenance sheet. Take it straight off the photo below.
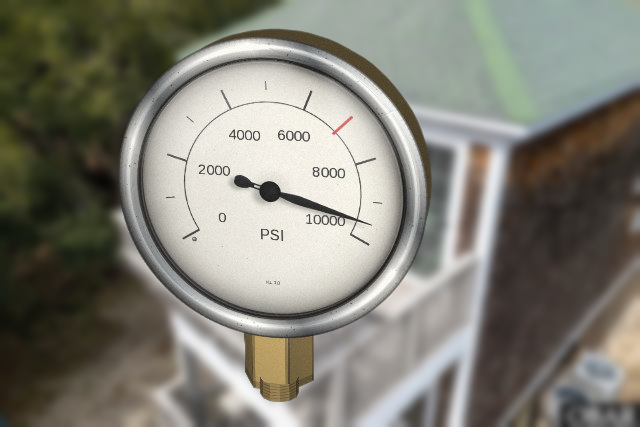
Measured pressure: 9500 psi
